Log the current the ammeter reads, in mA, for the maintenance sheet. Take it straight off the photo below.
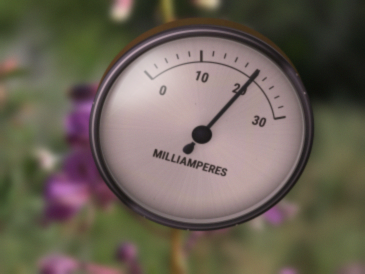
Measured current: 20 mA
